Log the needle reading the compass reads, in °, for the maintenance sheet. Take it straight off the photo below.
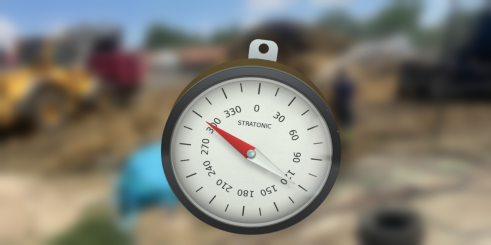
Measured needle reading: 300 °
